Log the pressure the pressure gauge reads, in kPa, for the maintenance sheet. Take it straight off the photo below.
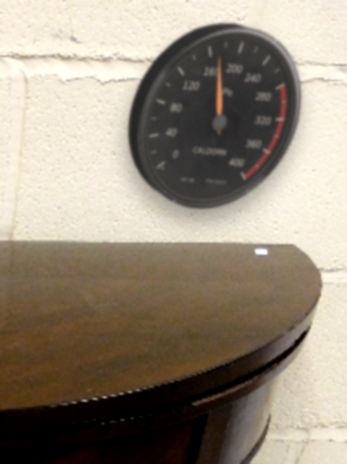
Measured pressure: 170 kPa
